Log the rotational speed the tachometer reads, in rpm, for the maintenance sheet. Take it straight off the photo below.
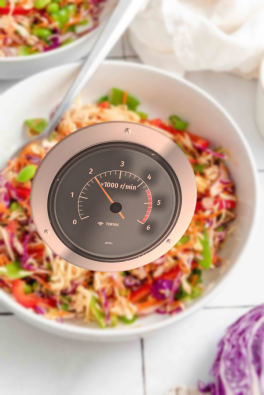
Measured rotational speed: 2000 rpm
